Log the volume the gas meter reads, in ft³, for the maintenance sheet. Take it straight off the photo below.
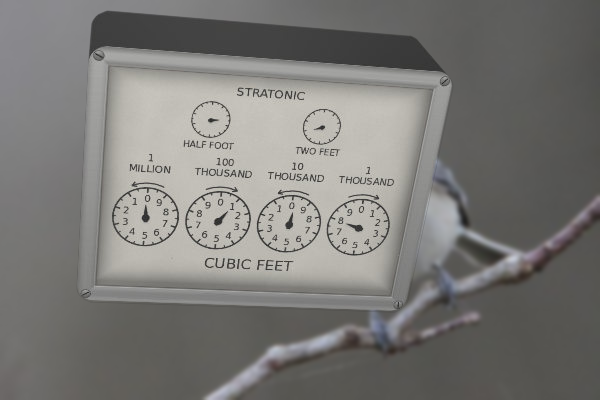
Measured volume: 9800 ft³
